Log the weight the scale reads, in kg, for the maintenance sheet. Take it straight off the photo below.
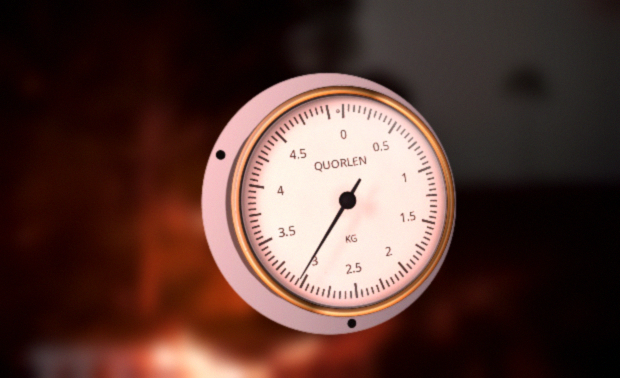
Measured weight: 3.05 kg
